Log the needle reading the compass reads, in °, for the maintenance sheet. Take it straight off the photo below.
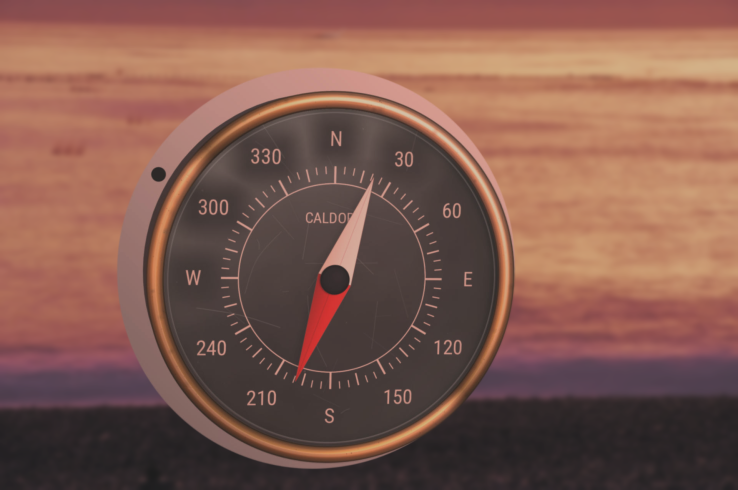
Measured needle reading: 200 °
